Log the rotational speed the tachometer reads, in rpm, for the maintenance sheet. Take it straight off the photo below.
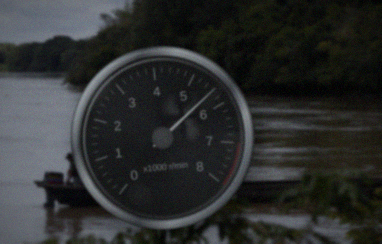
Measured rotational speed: 5600 rpm
